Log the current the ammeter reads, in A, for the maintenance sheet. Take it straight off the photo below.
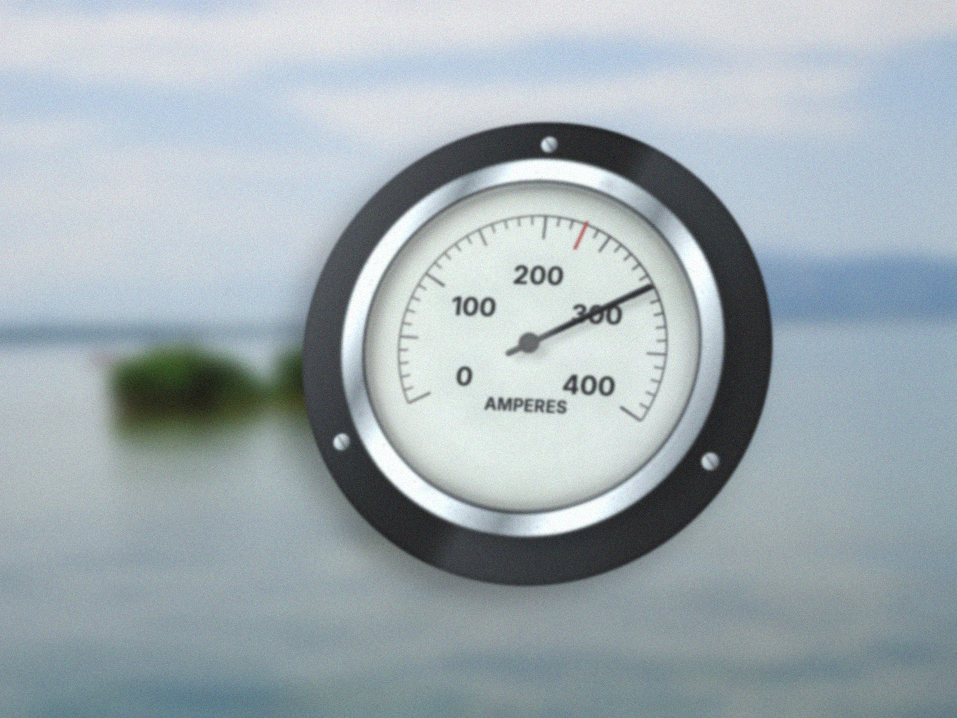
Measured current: 300 A
